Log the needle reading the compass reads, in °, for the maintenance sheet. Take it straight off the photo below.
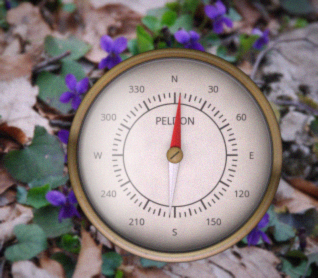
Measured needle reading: 5 °
